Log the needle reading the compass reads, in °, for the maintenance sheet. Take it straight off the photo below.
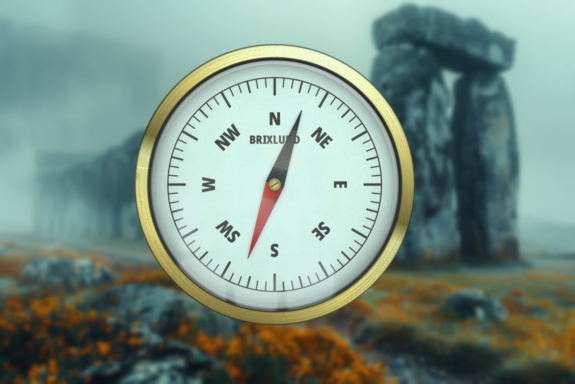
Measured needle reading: 200 °
